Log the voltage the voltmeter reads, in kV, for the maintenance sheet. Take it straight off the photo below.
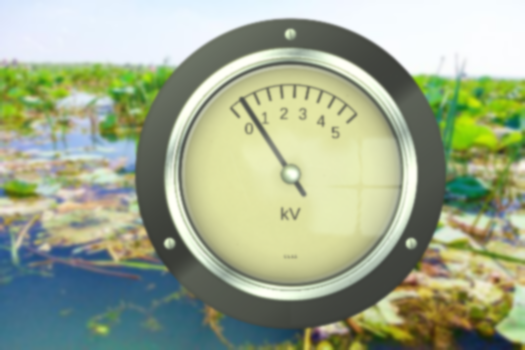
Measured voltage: 0.5 kV
